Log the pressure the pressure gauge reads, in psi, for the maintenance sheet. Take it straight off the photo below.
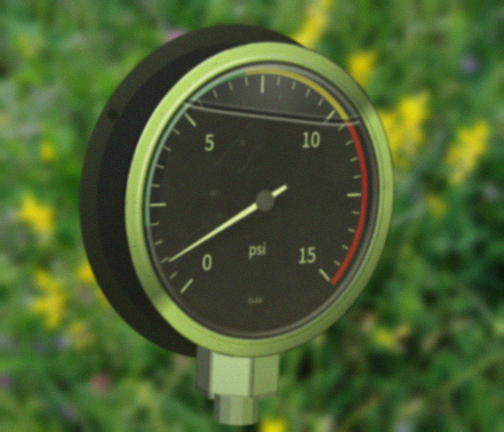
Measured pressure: 1 psi
